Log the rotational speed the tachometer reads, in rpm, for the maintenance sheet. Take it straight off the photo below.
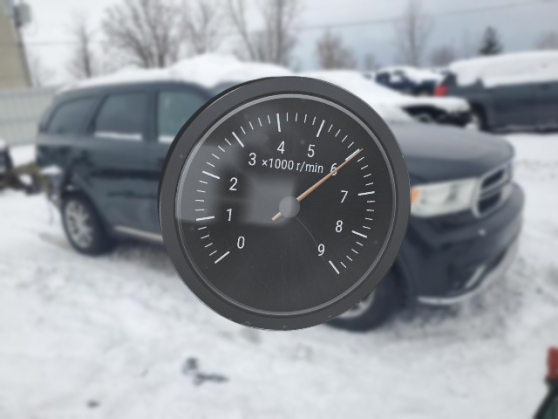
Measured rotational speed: 6000 rpm
